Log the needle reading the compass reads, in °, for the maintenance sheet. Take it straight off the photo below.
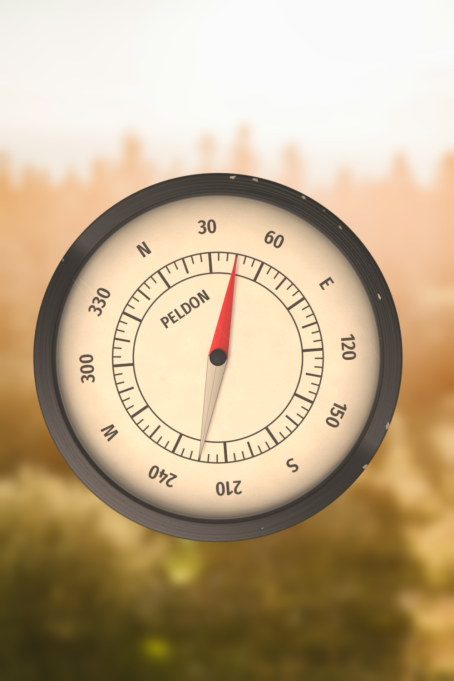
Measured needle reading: 45 °
